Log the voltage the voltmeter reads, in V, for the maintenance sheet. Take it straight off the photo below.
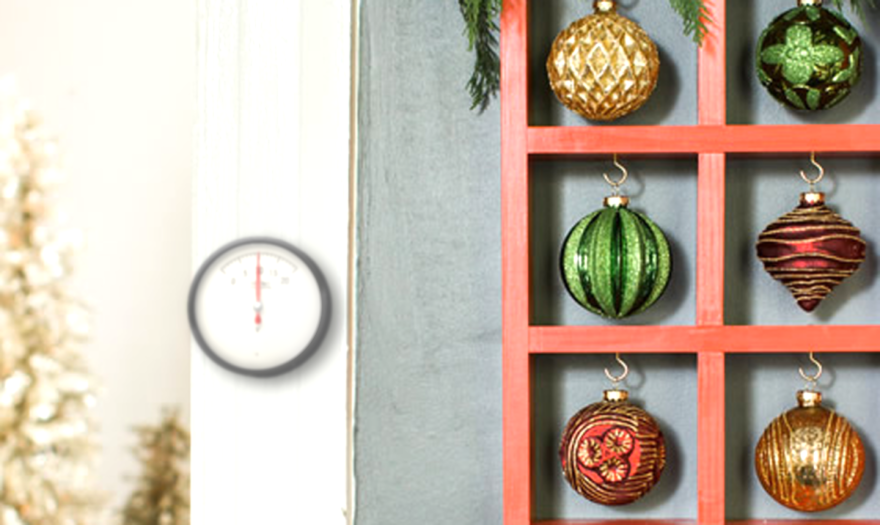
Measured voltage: 10 V
